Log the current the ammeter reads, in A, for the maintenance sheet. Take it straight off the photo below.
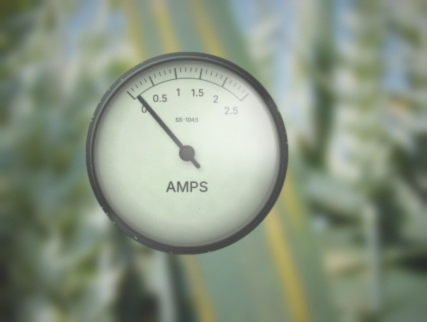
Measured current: 0.1 A
